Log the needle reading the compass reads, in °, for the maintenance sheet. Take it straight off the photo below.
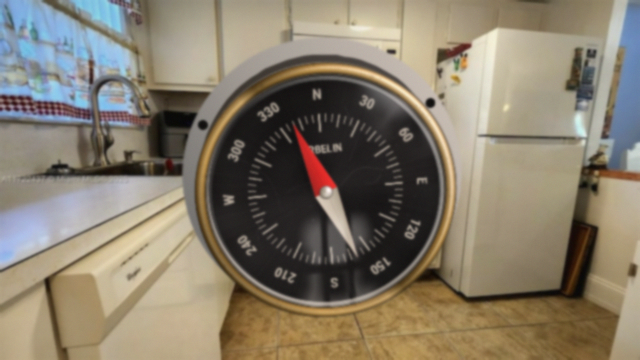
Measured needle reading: 340 °
